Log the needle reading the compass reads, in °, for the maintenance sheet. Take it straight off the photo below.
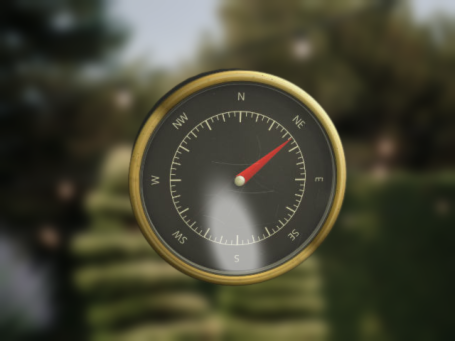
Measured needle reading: 50 °
